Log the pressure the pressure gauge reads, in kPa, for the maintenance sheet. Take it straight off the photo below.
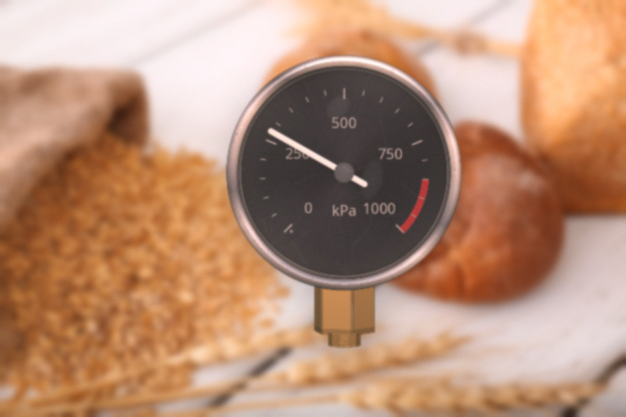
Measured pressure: 275 kPa
